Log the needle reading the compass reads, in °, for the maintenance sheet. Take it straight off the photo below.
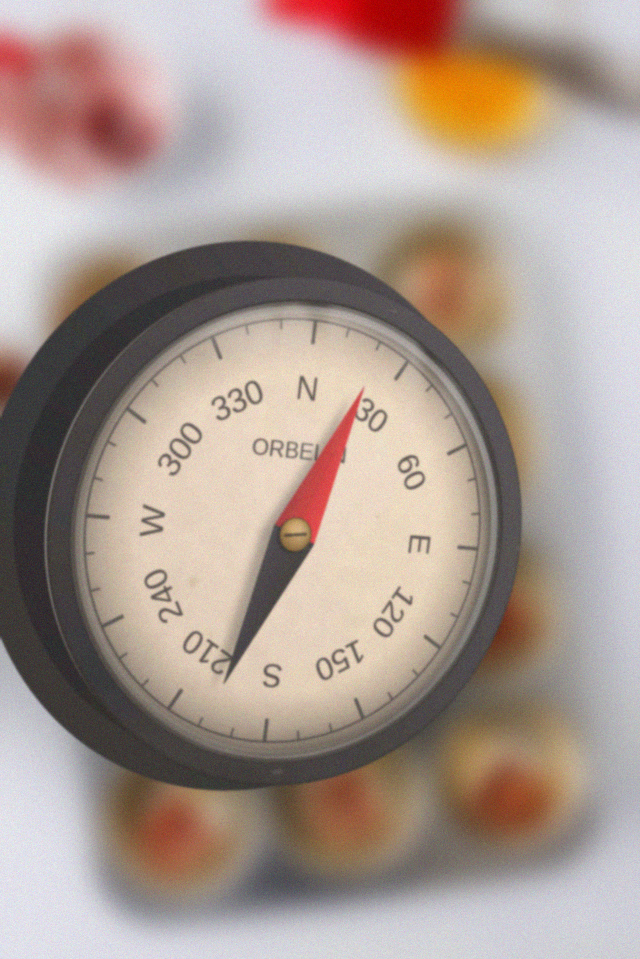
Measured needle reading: 20 °
